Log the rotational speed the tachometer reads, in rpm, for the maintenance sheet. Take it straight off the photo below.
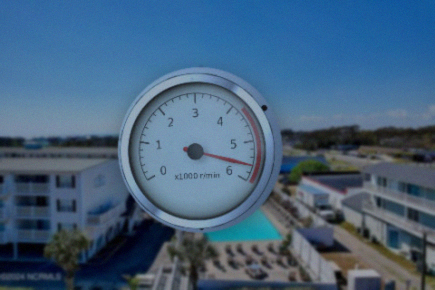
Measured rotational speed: 5600 rpm
